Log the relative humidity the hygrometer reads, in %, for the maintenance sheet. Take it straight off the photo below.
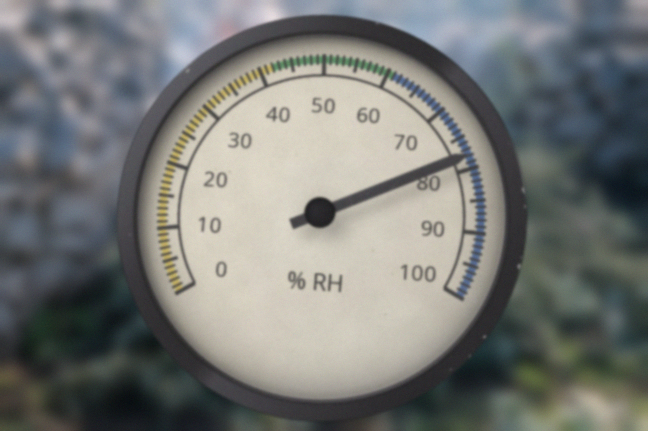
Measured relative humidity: 78 %
